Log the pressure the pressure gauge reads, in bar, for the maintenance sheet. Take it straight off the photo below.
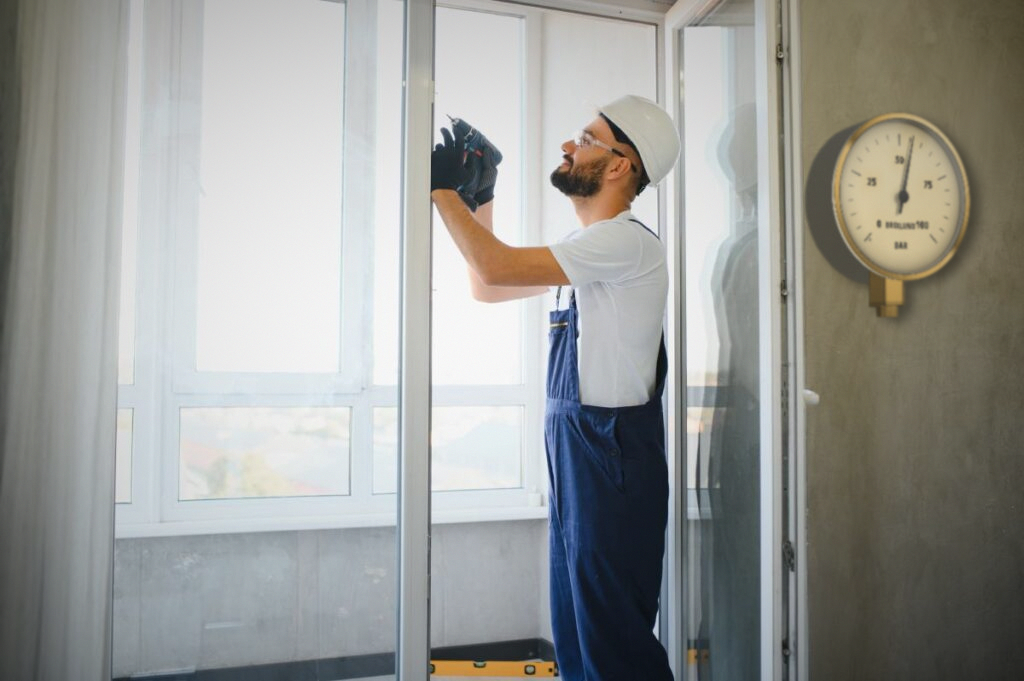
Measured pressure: 55 bar
